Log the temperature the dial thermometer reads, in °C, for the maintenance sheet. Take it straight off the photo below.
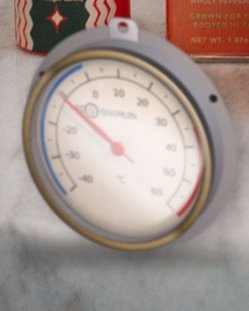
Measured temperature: -10 °C
